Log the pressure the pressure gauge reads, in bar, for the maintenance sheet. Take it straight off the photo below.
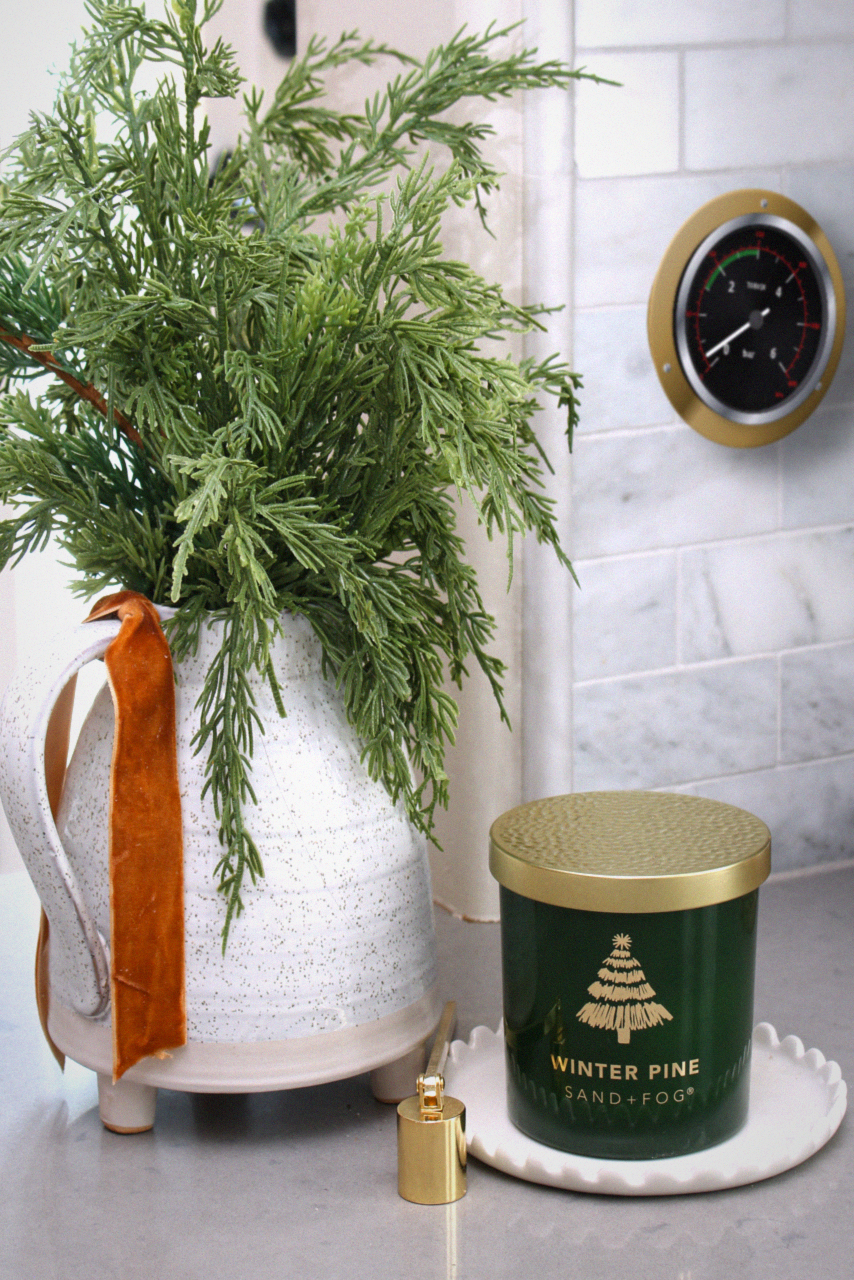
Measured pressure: 0.25 bar
